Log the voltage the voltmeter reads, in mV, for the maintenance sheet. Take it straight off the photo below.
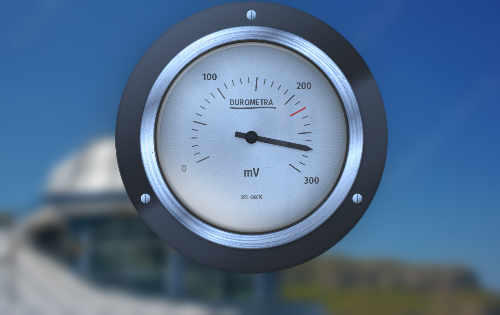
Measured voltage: 270 mV
